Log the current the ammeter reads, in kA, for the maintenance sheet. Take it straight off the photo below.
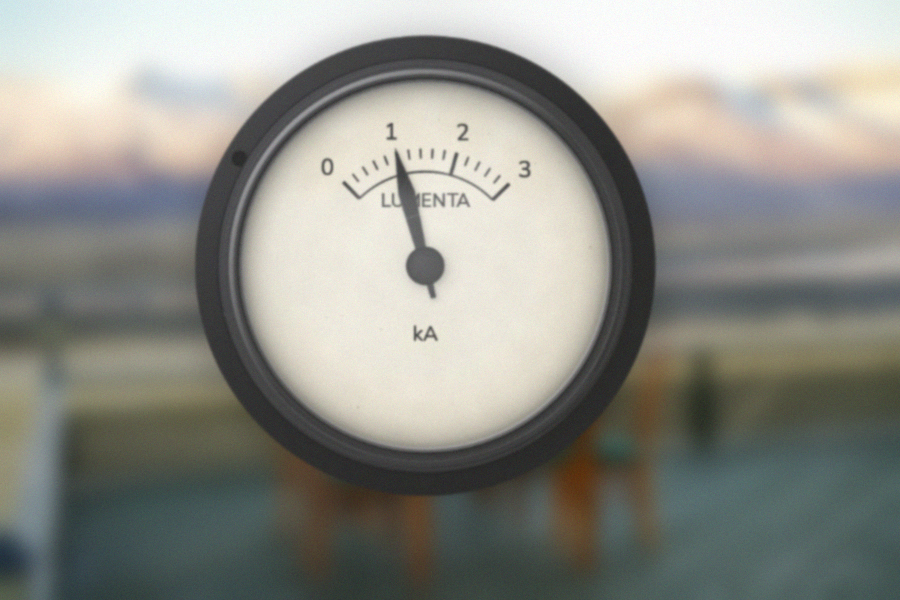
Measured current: 1 kA
